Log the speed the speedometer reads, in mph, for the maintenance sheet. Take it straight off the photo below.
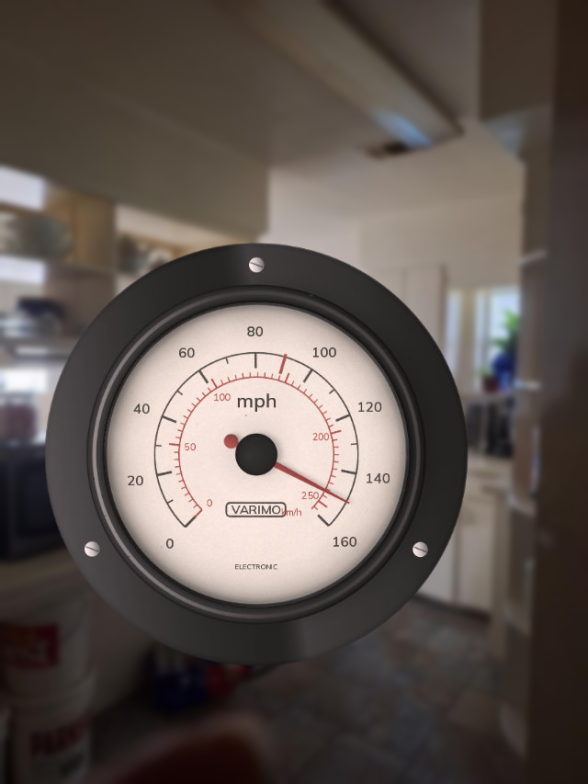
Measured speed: 150 mph
